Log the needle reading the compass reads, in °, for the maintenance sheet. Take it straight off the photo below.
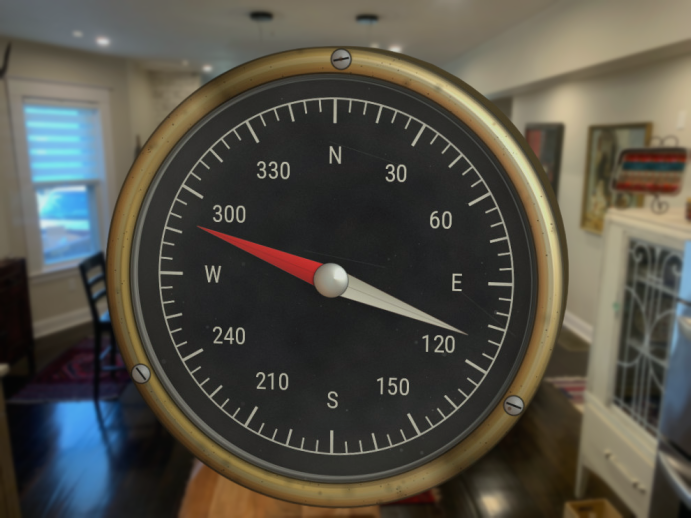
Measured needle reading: 290 °
